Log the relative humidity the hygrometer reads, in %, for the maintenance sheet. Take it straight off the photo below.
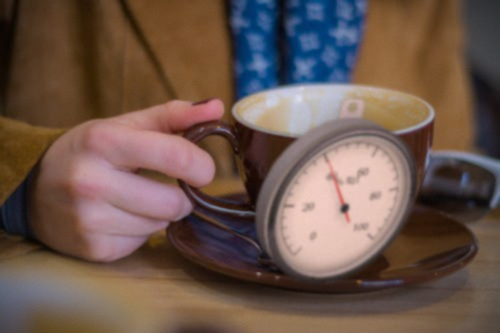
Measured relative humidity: 40 %
